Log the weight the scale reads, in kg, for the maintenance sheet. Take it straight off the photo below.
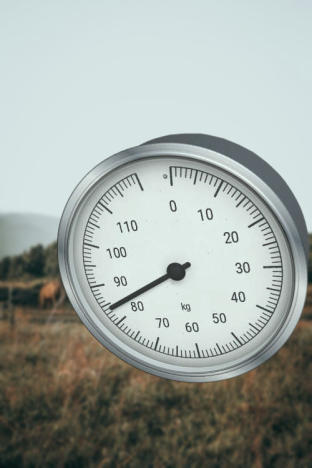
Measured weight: 84 kg
